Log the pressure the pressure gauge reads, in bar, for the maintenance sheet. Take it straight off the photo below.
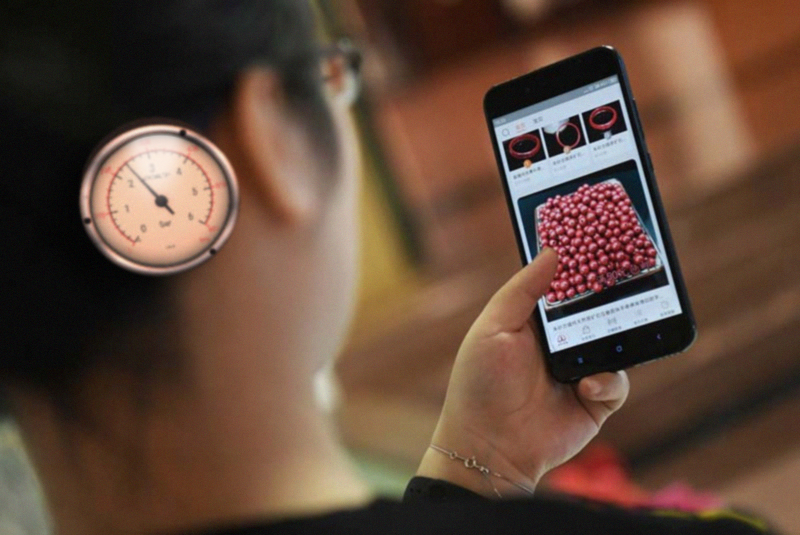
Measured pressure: 2.4 bar
